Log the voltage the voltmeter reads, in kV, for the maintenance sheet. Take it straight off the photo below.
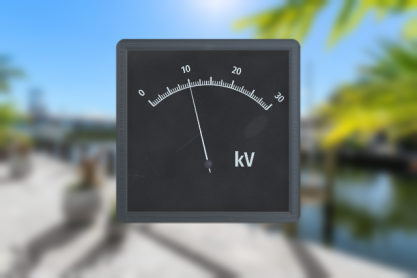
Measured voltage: 10 kV
